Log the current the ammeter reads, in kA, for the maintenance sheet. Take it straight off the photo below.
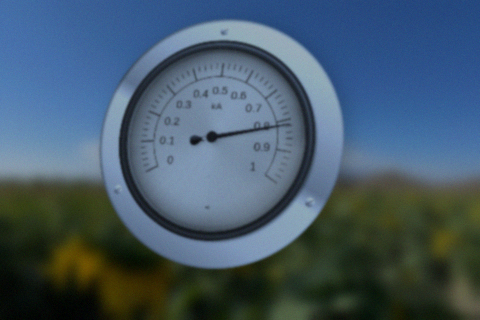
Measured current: 0.82 kA
